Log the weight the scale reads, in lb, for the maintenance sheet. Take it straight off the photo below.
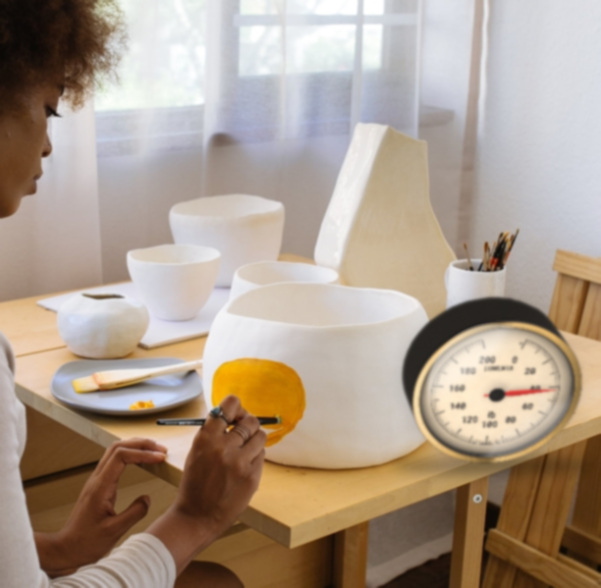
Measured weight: 40 lb
